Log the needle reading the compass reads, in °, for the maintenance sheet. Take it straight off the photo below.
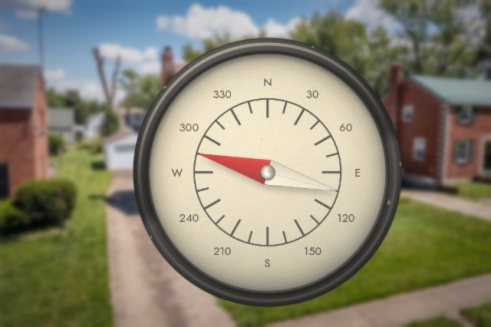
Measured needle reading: 285 °
